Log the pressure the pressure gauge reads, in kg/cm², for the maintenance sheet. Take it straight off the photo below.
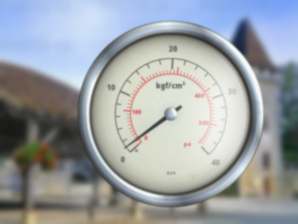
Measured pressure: 1 kg/cm²
